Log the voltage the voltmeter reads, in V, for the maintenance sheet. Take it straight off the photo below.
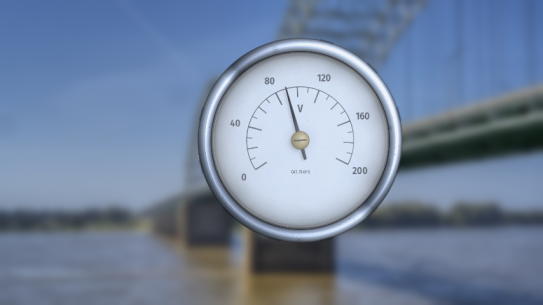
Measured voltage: 90 V
